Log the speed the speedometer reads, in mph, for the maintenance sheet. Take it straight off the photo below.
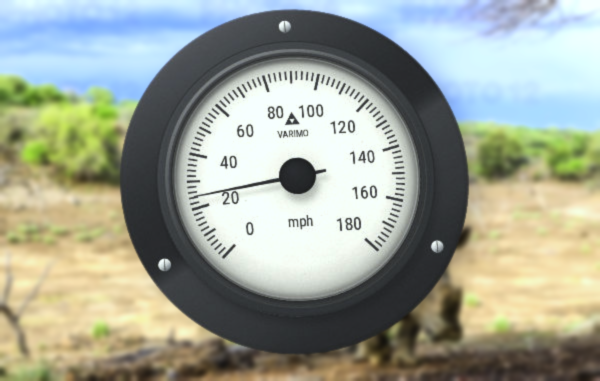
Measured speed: 24 mph
